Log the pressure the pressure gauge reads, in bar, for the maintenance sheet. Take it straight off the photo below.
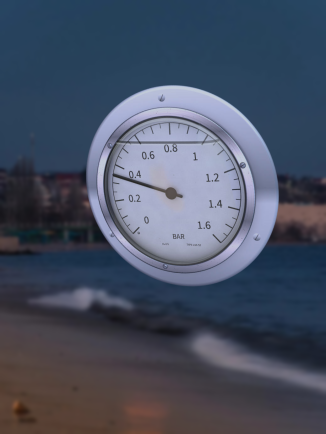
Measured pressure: 0.35 bar
